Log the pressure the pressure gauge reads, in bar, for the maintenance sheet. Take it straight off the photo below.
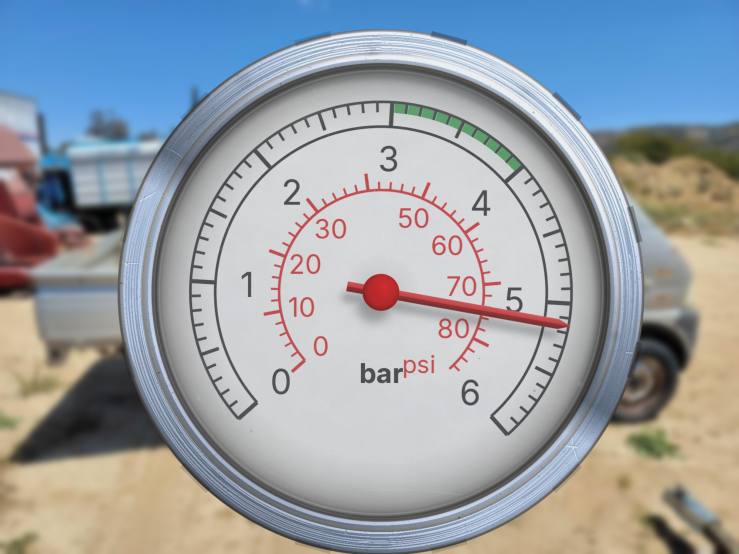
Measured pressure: 5.15 bar
